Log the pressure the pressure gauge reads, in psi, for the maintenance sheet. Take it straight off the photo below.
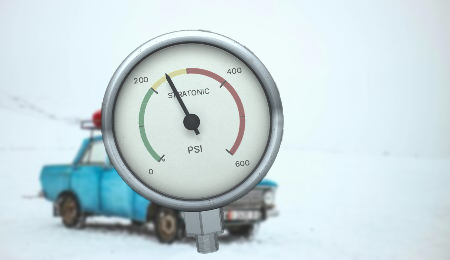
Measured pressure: 250 psi
